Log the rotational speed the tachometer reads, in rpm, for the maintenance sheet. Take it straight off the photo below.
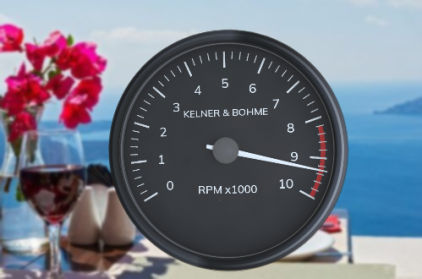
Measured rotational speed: 9300 rpm
